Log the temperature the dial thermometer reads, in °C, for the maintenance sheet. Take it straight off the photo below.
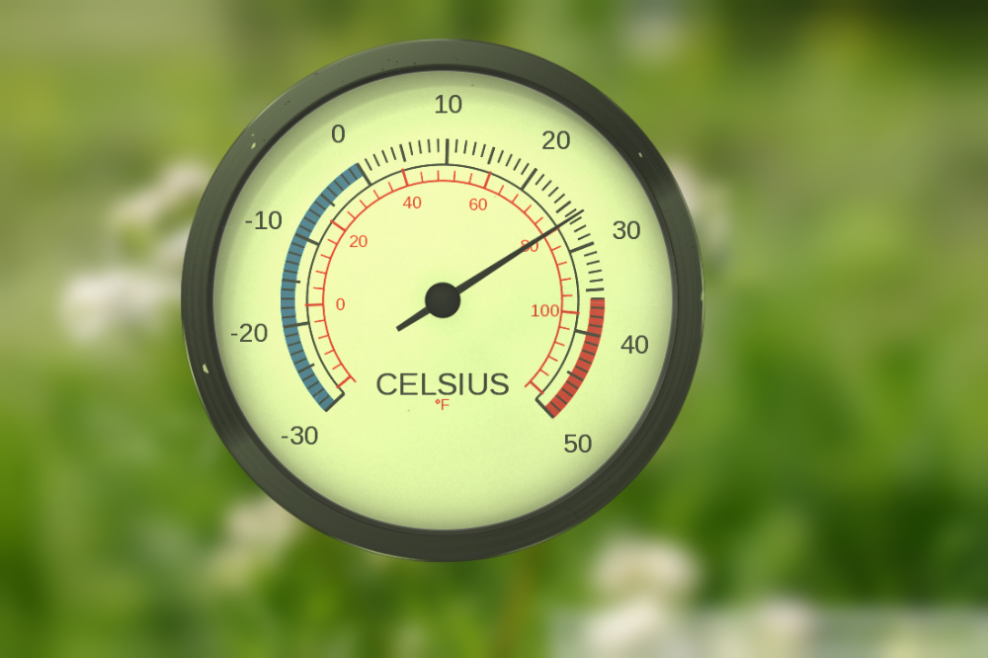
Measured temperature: 26.5 °C
